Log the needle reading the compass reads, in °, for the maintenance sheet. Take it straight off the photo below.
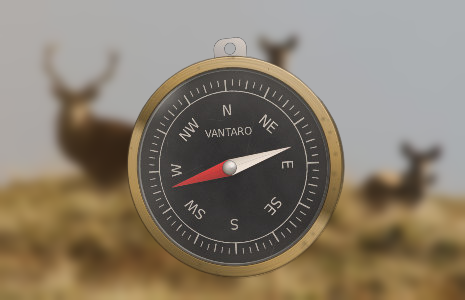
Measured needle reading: 255 °
